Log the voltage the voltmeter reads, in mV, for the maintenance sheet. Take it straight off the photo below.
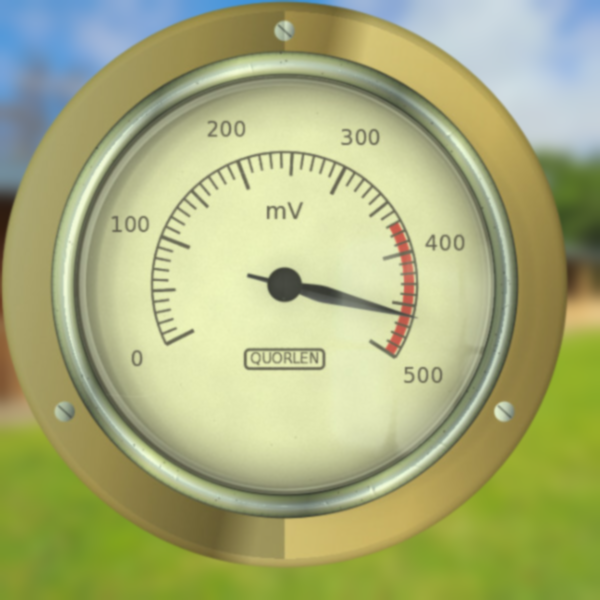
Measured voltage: 460 mV
